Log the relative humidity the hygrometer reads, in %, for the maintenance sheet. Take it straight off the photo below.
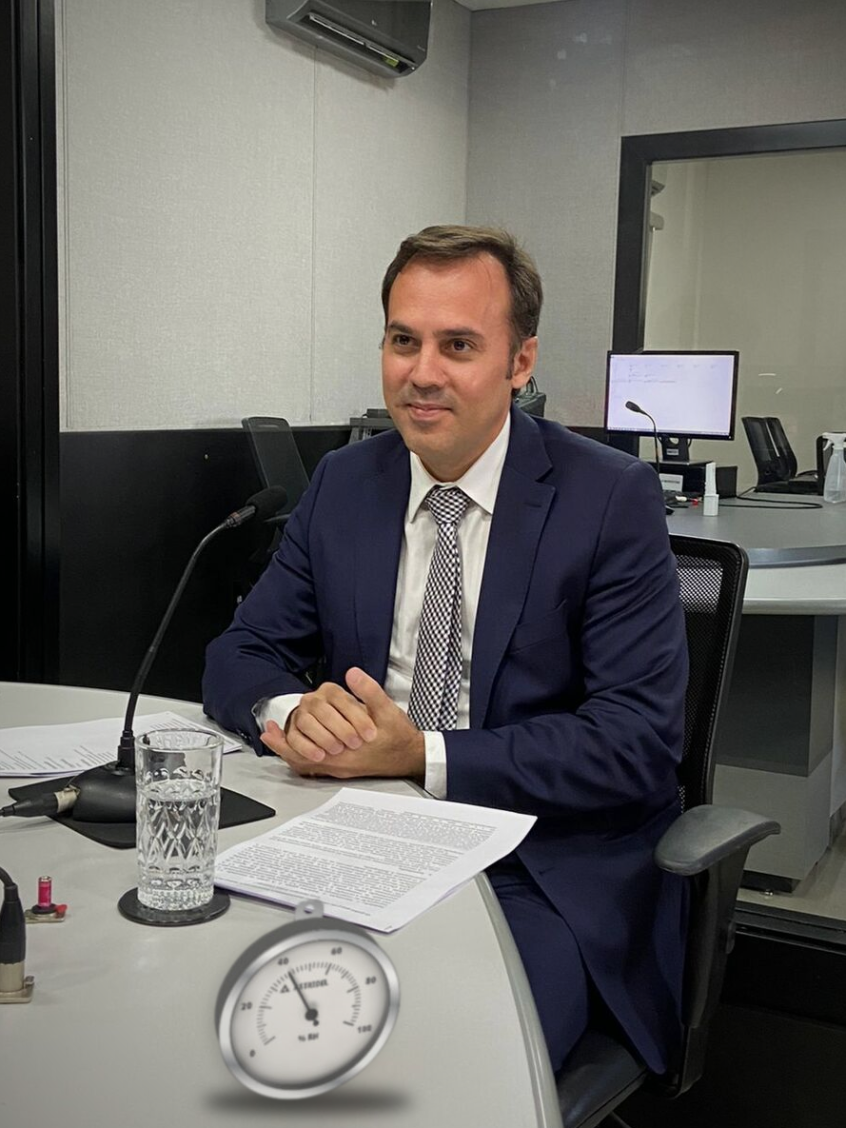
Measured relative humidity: 40 %
